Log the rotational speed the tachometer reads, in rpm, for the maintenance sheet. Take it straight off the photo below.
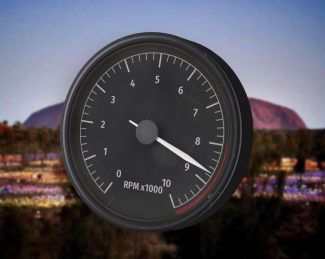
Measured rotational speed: 8700 rpm
